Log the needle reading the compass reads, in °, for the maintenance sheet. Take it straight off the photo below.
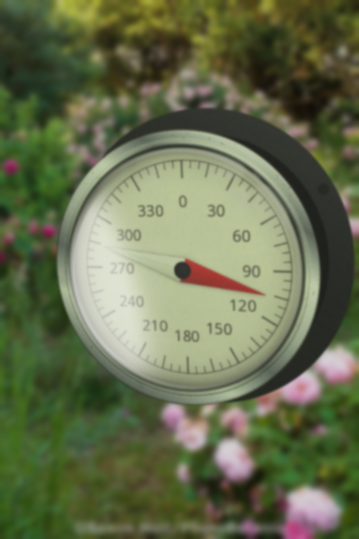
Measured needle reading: 105 °
